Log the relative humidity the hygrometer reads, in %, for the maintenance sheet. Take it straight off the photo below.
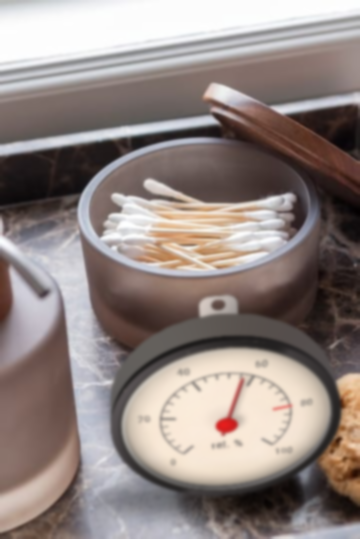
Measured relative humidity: 56 %
